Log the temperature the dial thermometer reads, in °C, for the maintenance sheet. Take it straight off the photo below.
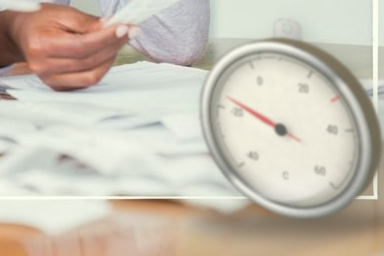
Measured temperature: -15 °C
